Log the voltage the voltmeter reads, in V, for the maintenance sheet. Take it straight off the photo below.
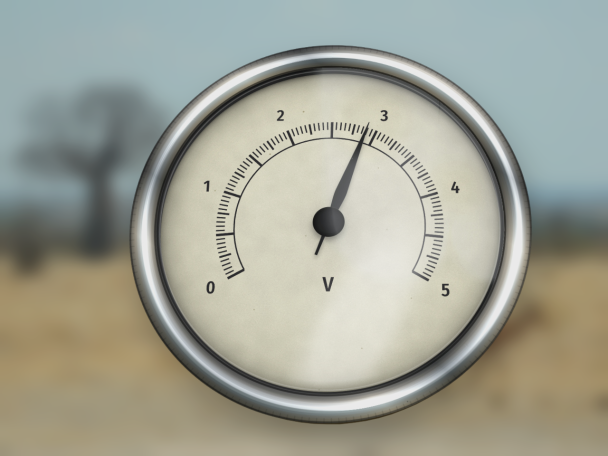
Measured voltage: 2.9 V
